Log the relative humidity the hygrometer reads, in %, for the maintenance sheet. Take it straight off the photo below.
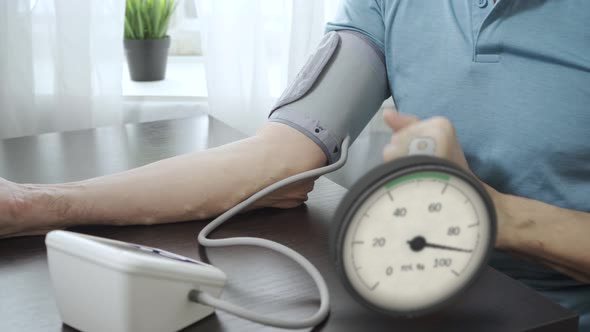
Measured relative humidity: 90 %
